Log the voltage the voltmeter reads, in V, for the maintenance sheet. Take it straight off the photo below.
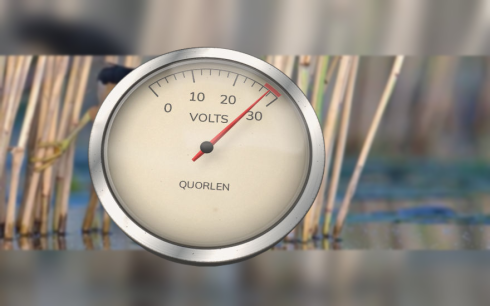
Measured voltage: 28 V
